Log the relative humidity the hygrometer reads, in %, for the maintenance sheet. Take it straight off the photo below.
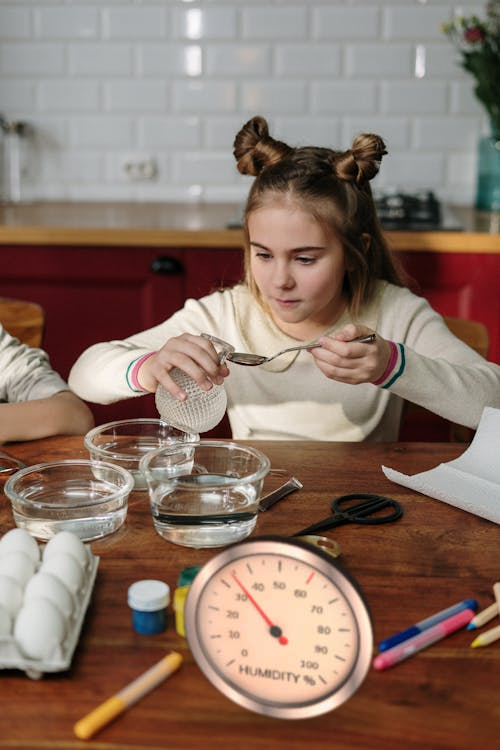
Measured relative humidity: 35 %
